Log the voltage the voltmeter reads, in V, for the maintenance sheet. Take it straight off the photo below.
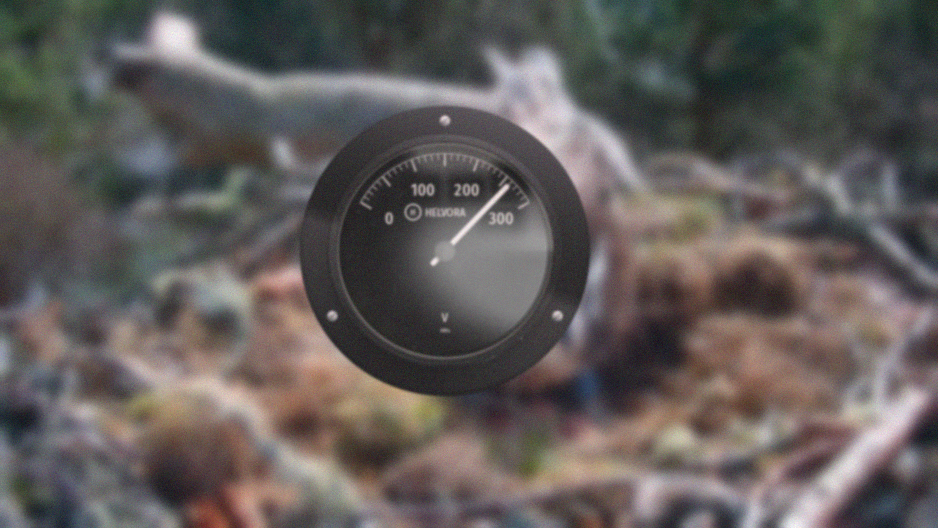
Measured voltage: 260 V
